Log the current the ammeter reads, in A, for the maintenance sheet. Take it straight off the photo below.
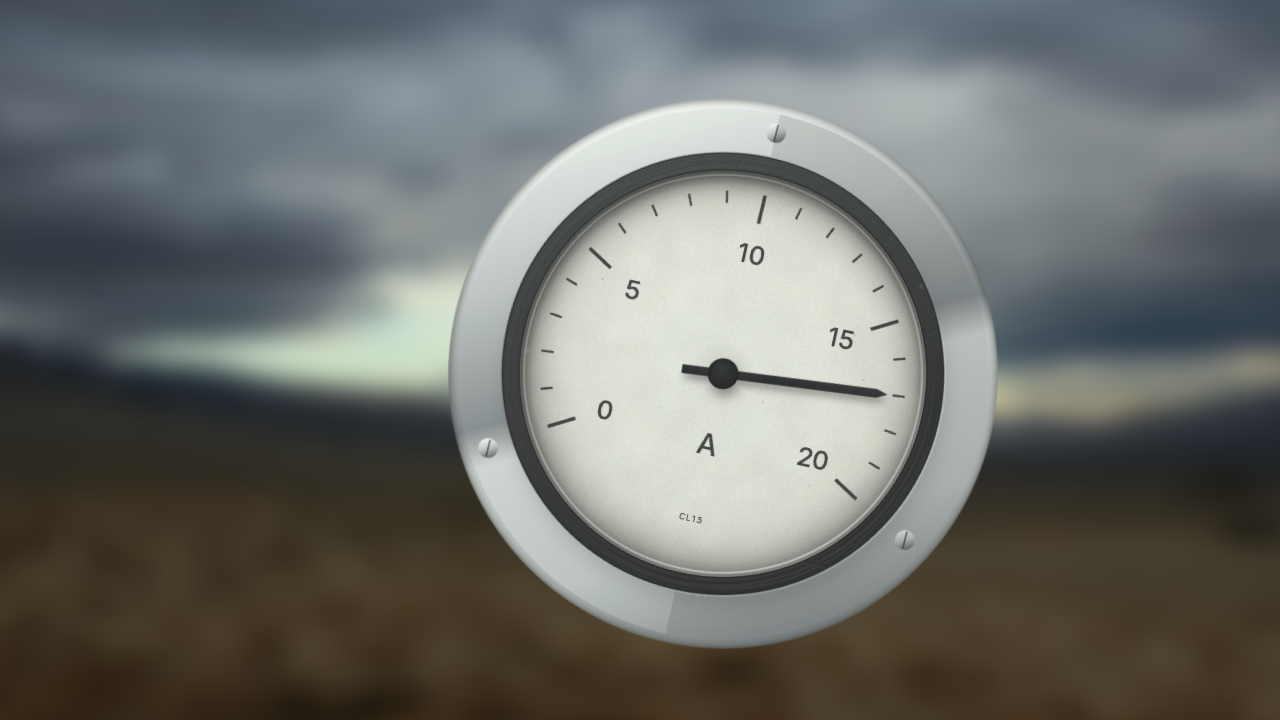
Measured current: 17 A
